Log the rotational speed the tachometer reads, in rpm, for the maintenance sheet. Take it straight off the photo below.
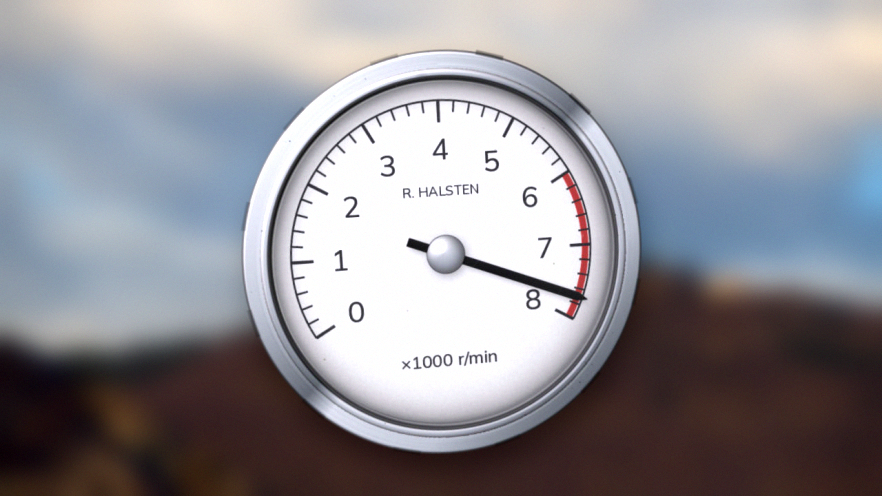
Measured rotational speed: 7700 rpm
